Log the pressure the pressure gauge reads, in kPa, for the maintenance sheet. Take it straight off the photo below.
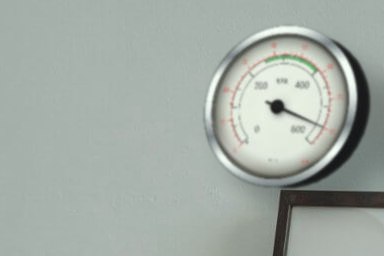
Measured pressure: 550 kPa
